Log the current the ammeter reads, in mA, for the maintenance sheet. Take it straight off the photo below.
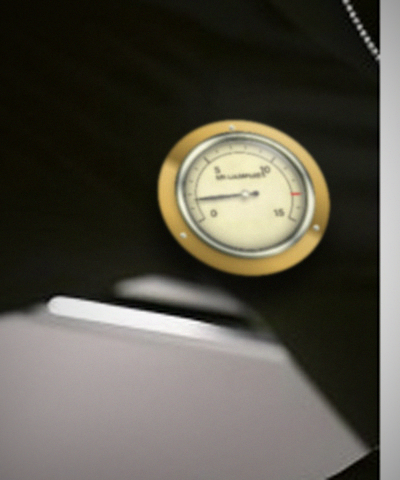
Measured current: 1.5 mA
